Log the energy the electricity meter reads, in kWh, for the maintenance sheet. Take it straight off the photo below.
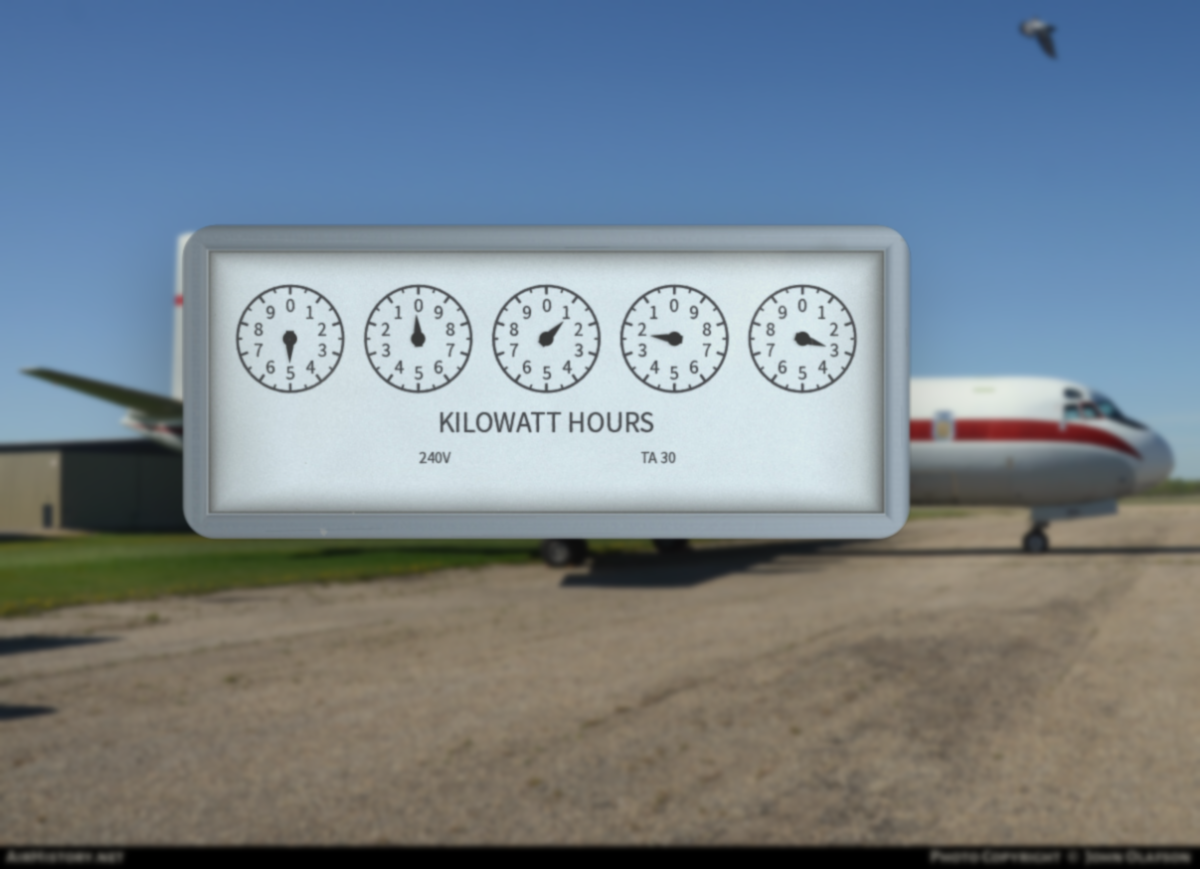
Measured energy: 50123 kWh
